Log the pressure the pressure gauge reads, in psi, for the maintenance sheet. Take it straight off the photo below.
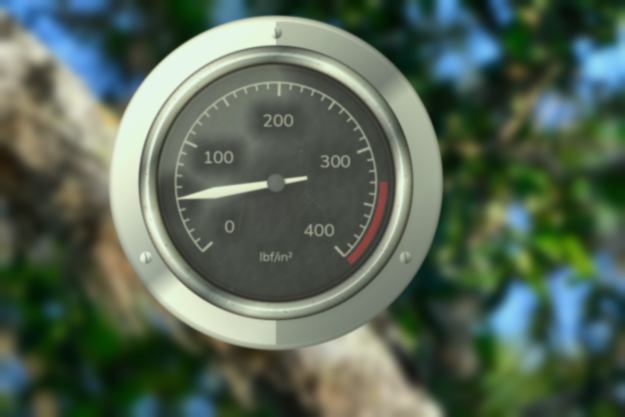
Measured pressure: 50 psi
